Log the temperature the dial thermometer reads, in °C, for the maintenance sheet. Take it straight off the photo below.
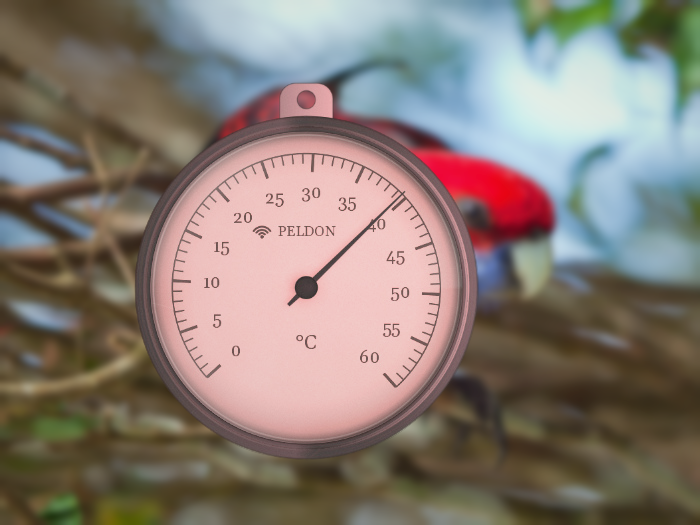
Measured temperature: 39.5 °C
